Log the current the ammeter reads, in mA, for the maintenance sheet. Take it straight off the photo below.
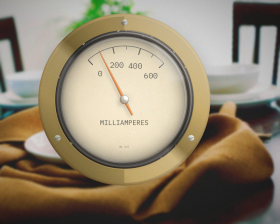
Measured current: 100 mA
